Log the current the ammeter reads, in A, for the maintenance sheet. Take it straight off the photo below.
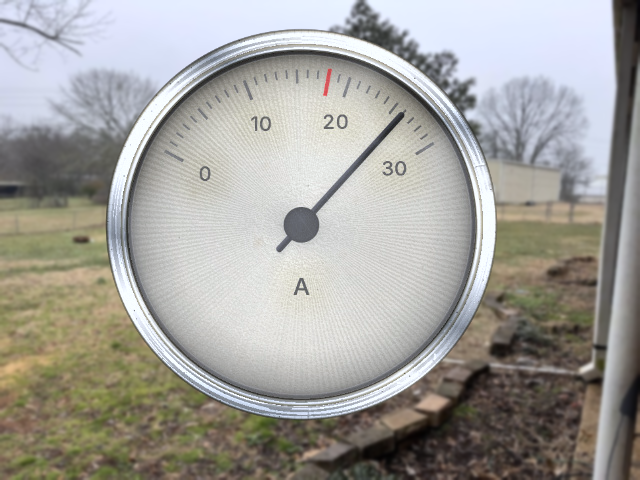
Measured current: 26 A
